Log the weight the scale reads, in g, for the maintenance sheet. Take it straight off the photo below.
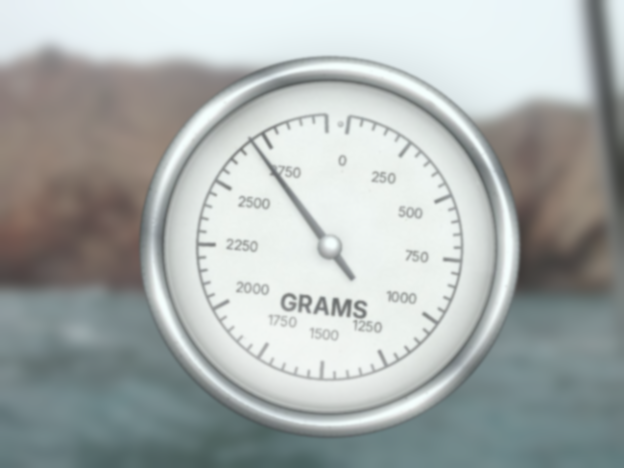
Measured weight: 2700 g
